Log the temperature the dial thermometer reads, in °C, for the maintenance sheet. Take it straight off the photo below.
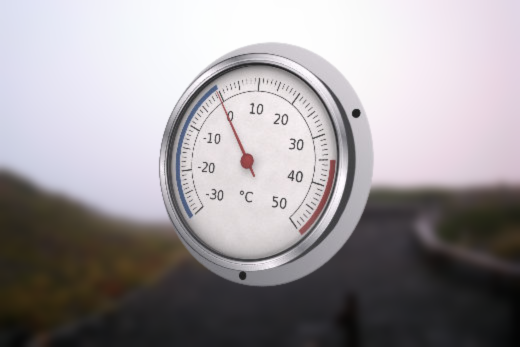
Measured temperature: 0 °C
